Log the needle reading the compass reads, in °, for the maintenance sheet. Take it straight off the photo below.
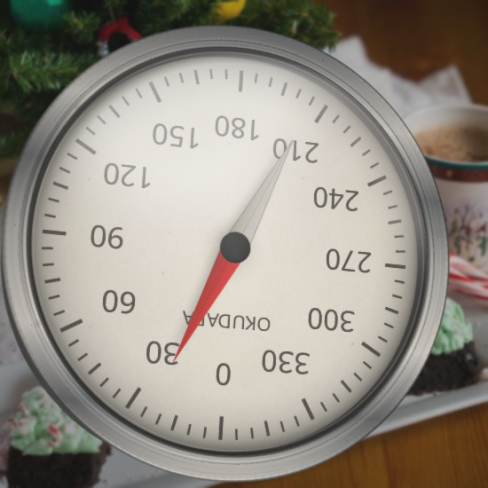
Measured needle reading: 25 °
